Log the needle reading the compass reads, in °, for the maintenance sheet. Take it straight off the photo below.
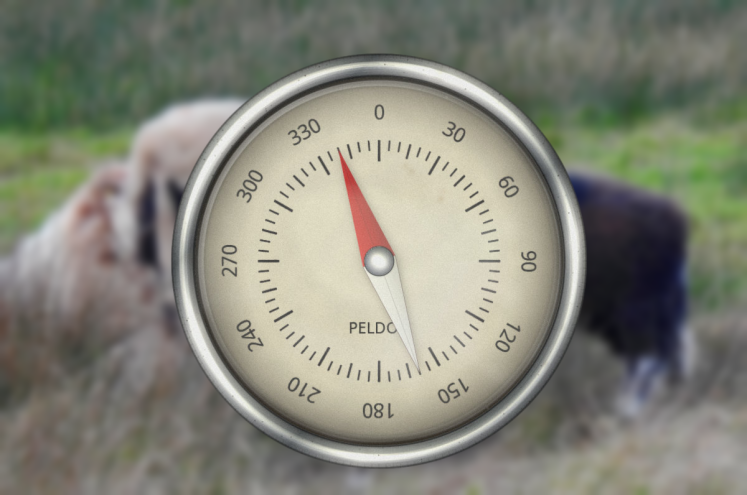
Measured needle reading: 340 °
